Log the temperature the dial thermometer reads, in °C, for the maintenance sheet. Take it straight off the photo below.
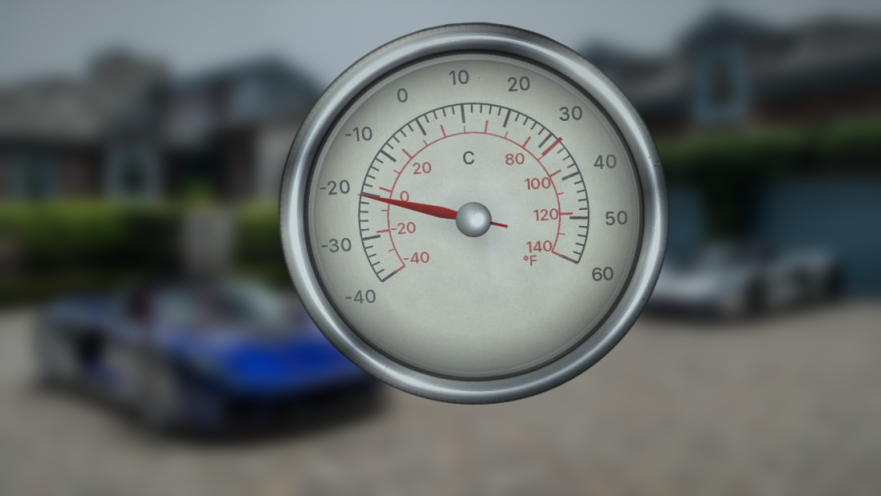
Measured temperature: -20 °C
